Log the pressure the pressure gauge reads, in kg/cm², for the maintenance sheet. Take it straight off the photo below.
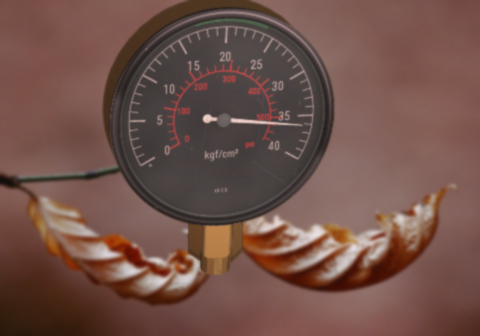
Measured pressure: 36 kg/cm²
